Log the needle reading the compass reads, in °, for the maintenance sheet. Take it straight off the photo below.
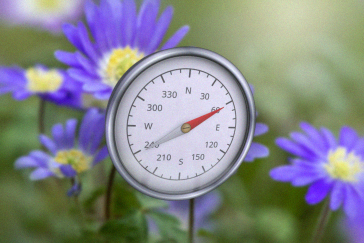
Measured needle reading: 60 °
